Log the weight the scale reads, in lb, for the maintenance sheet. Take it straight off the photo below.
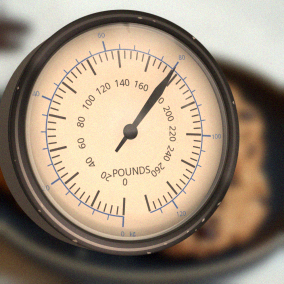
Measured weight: 176 lb
